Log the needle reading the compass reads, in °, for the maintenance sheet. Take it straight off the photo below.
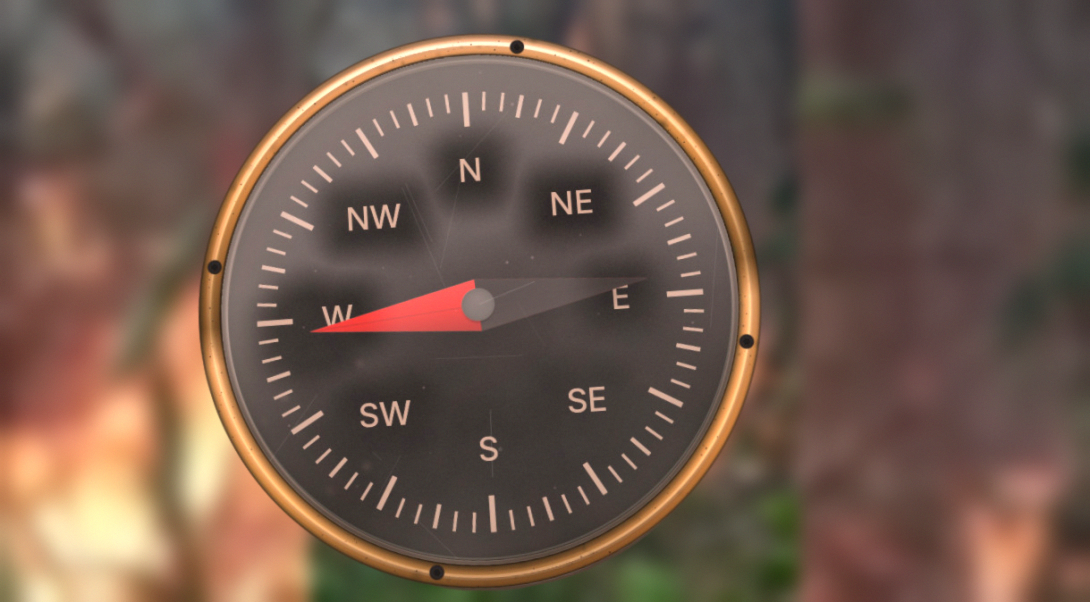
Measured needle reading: 265 °
